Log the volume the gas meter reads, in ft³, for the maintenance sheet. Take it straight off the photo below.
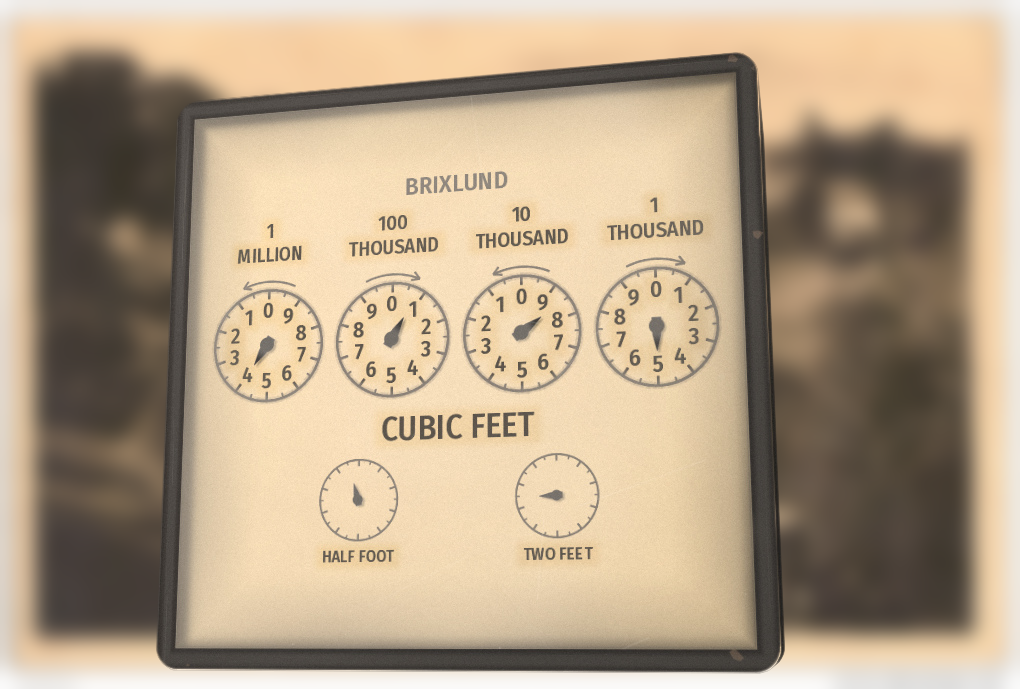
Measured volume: 408500 ft³
